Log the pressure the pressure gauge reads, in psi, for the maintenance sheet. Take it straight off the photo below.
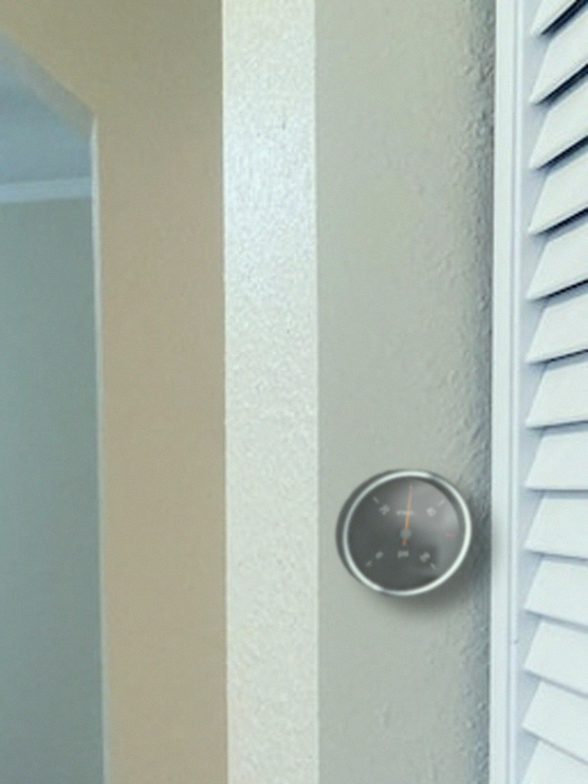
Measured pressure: 30 psi
